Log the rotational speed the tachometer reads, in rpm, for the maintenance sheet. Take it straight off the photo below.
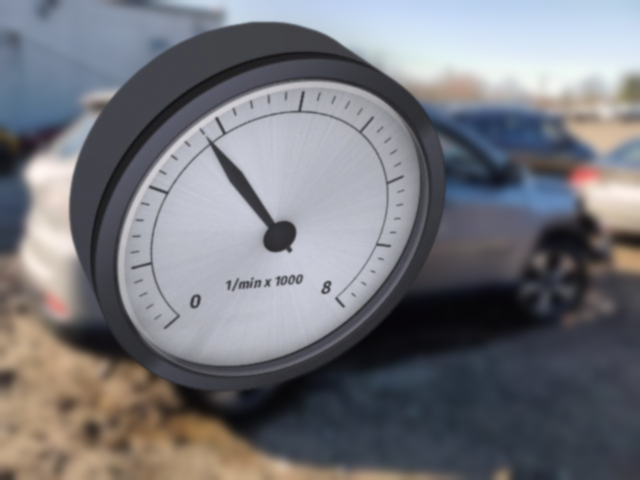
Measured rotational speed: 2800 rpm
